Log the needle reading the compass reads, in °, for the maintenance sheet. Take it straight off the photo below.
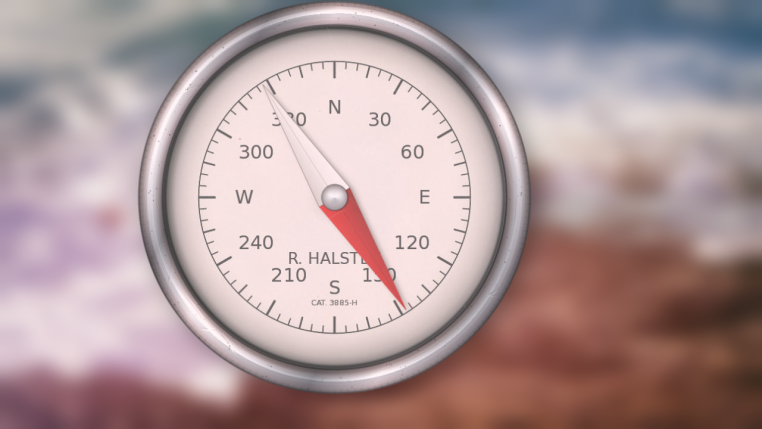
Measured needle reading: 147.5 °
